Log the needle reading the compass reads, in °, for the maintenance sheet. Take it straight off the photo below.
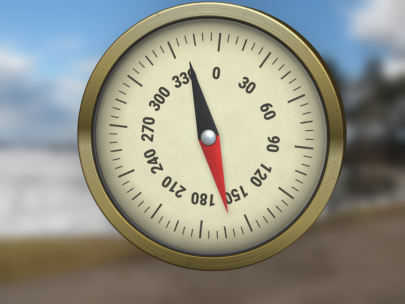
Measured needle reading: 160 °
